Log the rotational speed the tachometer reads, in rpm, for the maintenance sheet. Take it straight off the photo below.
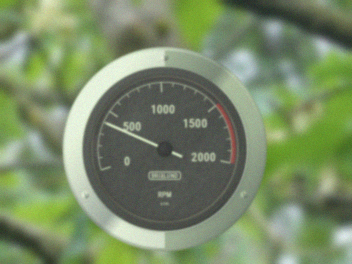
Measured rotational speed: 400 rpm
